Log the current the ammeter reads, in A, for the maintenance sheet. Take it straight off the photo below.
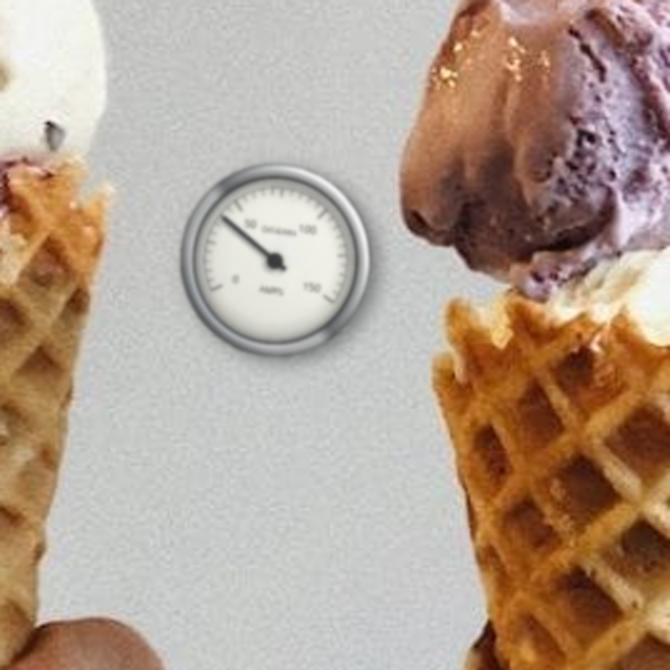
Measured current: 40 A
